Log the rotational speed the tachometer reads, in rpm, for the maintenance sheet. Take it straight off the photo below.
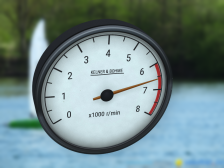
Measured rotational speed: 6500 rpm
